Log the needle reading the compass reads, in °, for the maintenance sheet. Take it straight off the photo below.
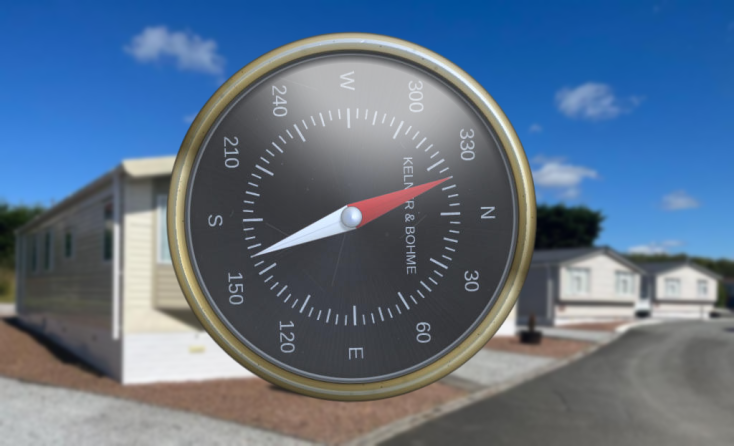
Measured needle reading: 340 °
